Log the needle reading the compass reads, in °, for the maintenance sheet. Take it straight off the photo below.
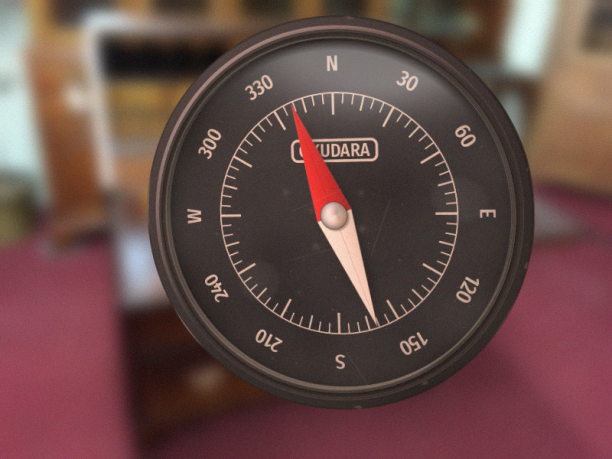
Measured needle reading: 340 °
